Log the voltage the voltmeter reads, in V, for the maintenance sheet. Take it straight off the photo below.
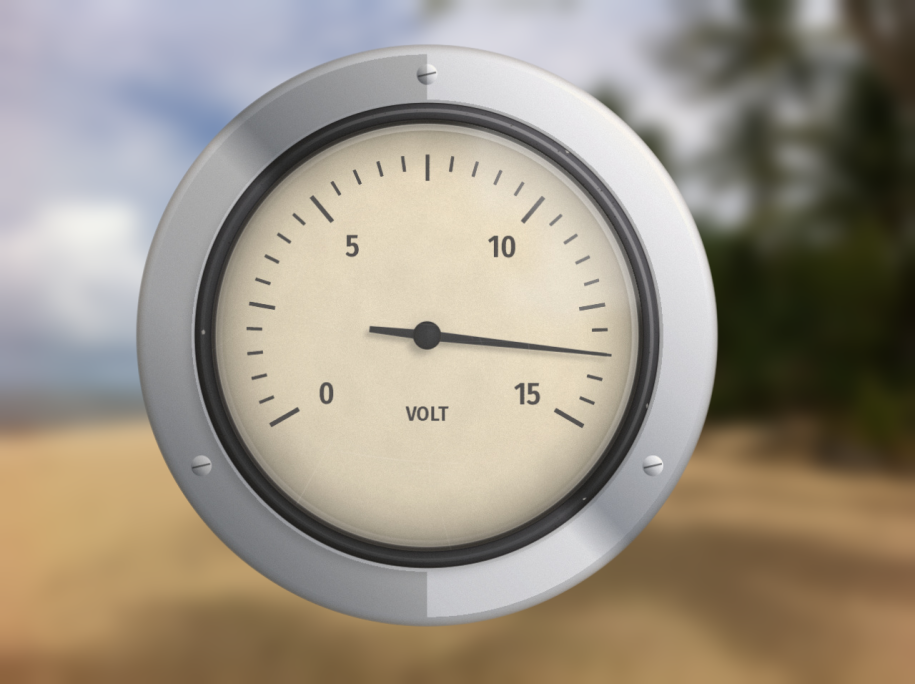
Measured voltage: 13.5 V
